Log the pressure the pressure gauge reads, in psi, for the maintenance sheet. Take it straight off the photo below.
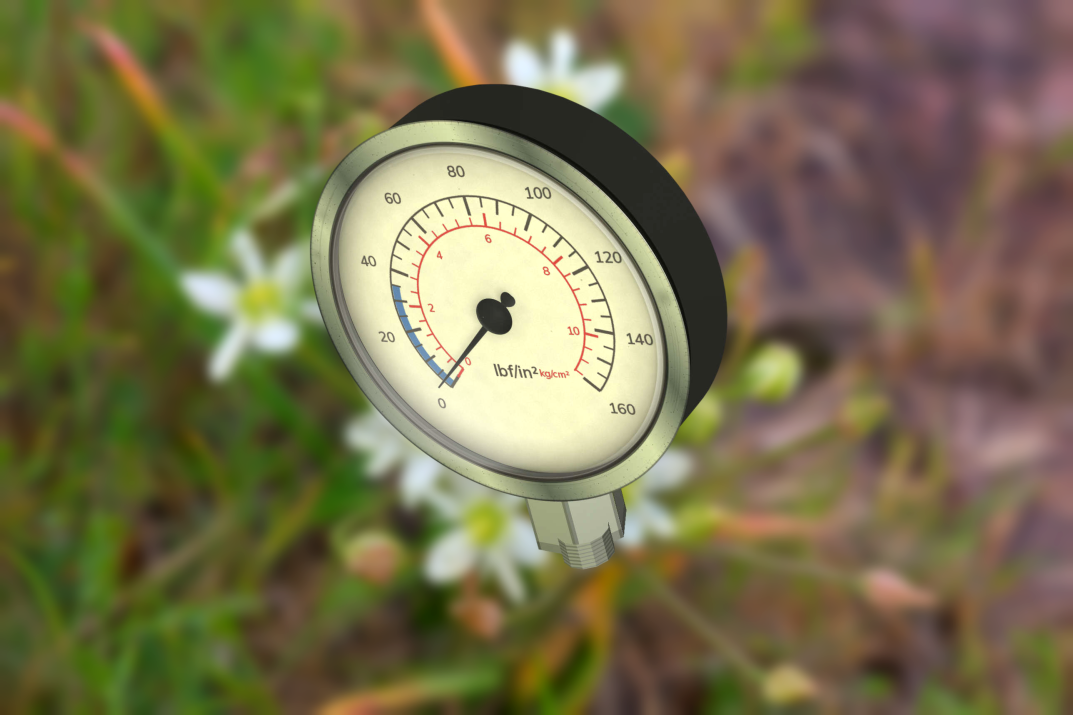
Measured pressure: 2.5 psi
